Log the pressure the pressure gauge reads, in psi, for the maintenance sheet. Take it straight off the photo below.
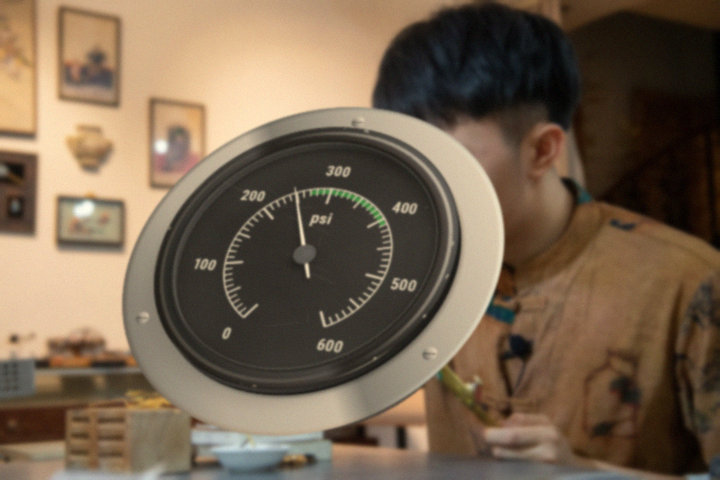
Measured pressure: 250 psi
